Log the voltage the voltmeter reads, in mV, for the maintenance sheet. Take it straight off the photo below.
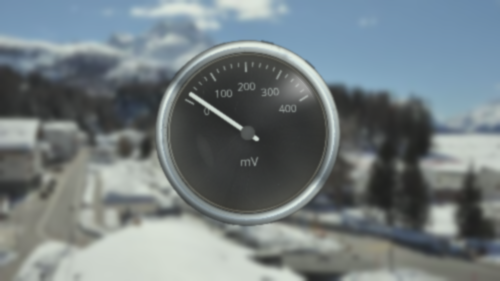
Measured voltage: 20 mV
